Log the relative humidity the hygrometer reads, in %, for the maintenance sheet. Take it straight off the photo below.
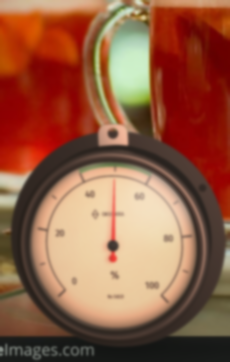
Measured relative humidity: 50 %
